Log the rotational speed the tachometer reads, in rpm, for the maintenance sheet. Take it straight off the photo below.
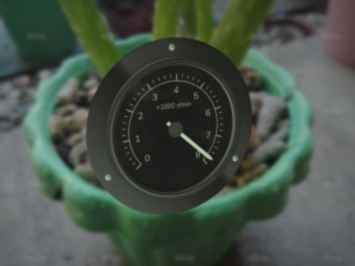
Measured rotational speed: 7800 rpm
